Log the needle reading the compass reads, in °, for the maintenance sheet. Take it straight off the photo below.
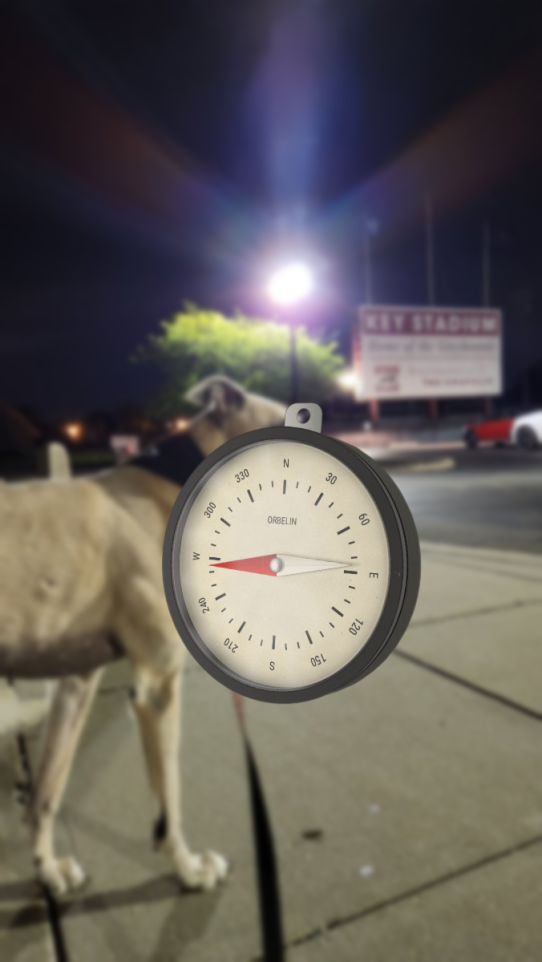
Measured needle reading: 265 °
